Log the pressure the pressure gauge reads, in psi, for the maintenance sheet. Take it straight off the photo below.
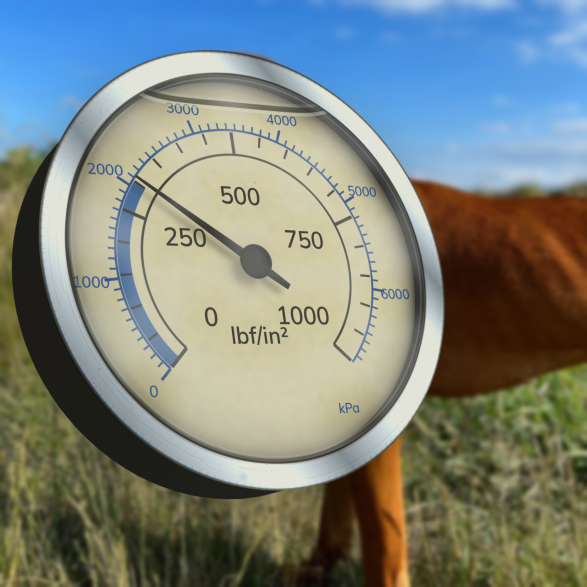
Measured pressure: 300 psi
